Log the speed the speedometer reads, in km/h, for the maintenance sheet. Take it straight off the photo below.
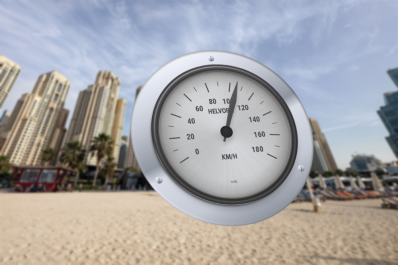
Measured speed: 105 km/h
